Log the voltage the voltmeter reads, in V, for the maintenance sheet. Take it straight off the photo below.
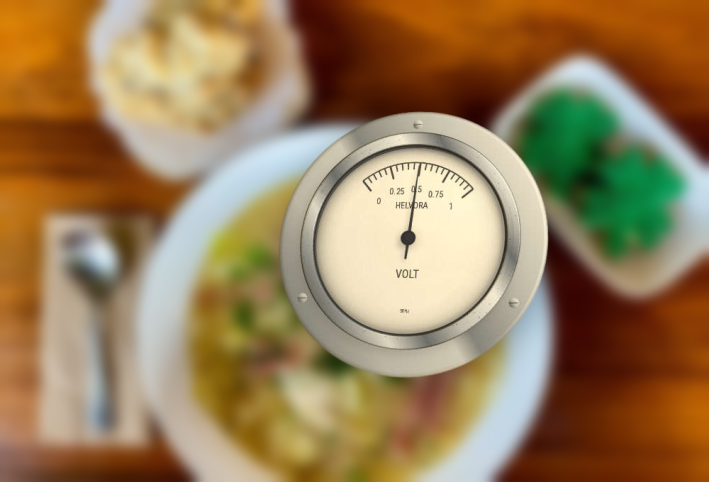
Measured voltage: 0.5 V
